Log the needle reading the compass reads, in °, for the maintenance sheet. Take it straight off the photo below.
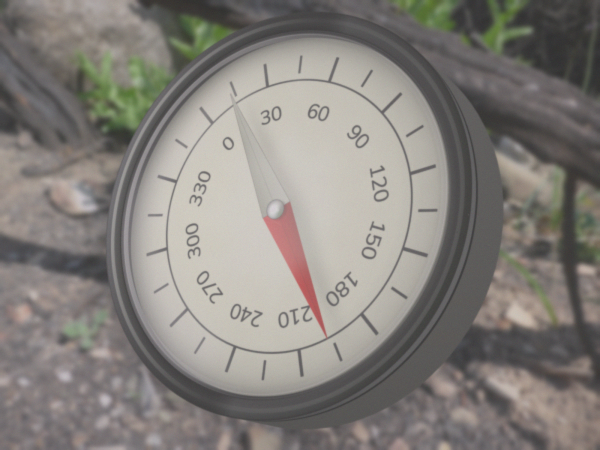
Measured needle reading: 195 °
